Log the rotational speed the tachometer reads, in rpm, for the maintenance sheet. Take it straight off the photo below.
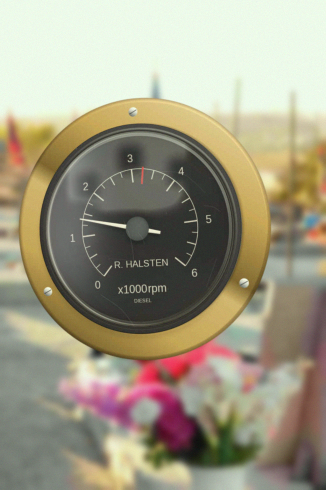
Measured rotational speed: 1375 rpm
